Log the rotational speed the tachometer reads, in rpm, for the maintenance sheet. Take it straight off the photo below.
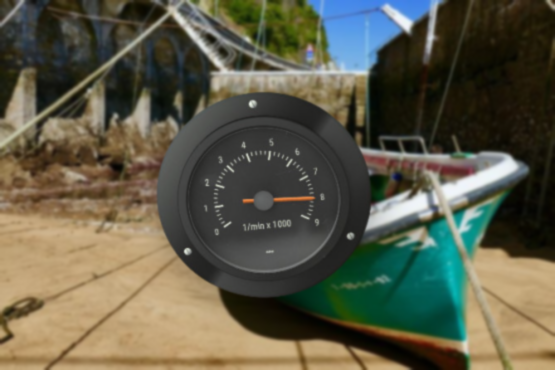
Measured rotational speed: 8000 rpm
